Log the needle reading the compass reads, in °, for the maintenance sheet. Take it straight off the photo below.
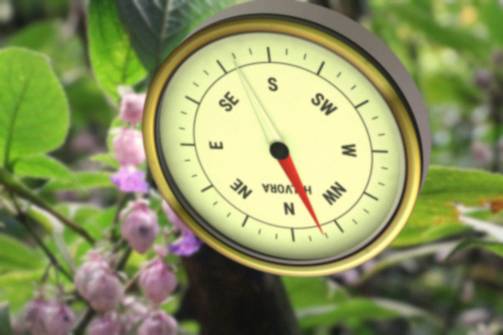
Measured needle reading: 340 °
